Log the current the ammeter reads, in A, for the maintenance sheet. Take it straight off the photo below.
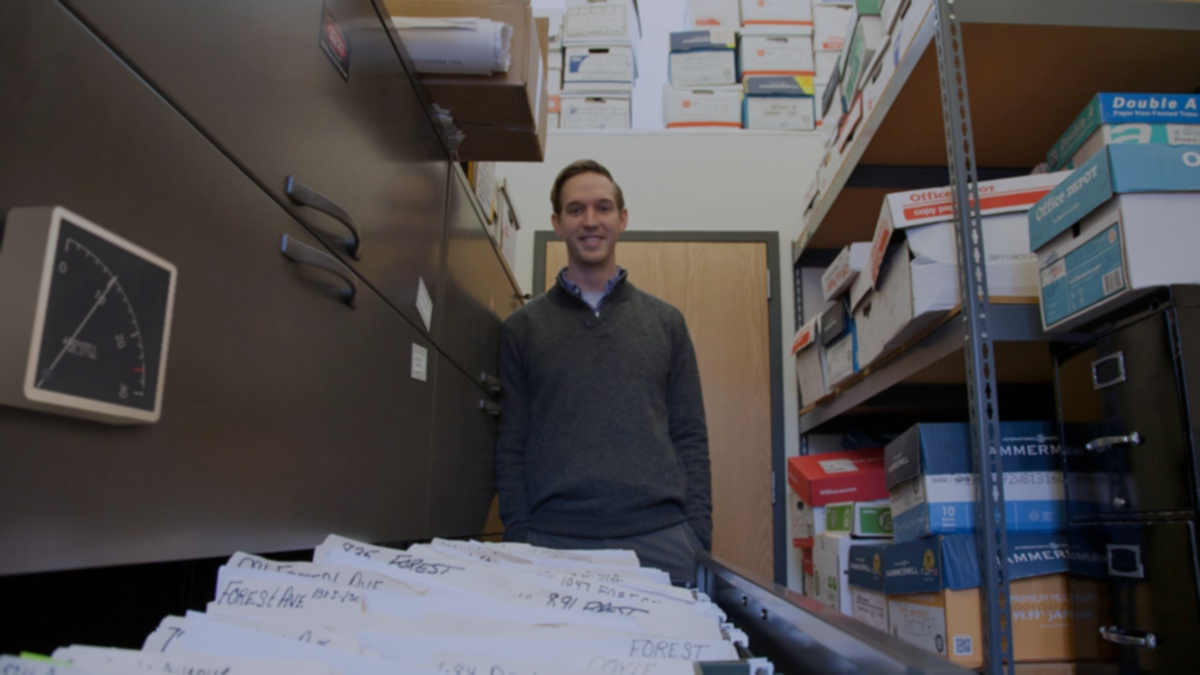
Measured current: 10 A
